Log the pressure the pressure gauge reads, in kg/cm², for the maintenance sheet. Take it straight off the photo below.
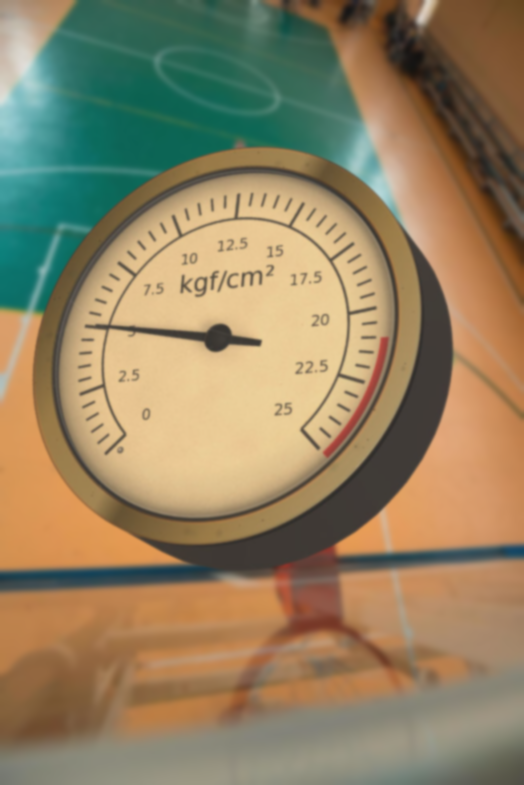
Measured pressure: 5 kg/cm²
